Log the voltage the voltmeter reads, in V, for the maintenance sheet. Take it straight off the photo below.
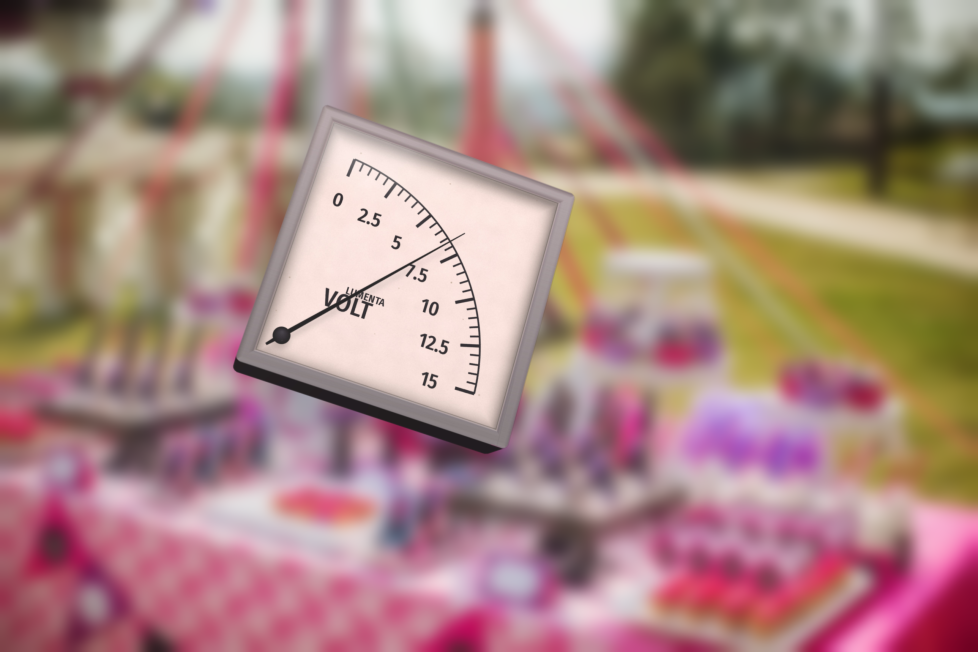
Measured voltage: 6.75 V
